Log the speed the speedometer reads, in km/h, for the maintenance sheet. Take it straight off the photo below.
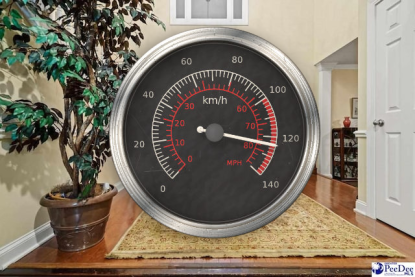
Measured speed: 124 km/h
